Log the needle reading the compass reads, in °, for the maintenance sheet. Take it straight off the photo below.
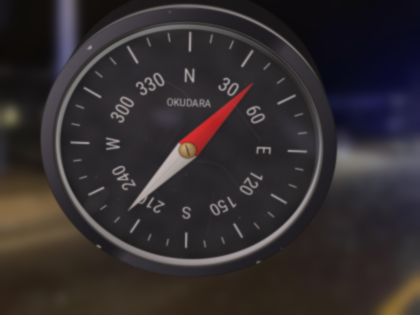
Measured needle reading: 40 °
